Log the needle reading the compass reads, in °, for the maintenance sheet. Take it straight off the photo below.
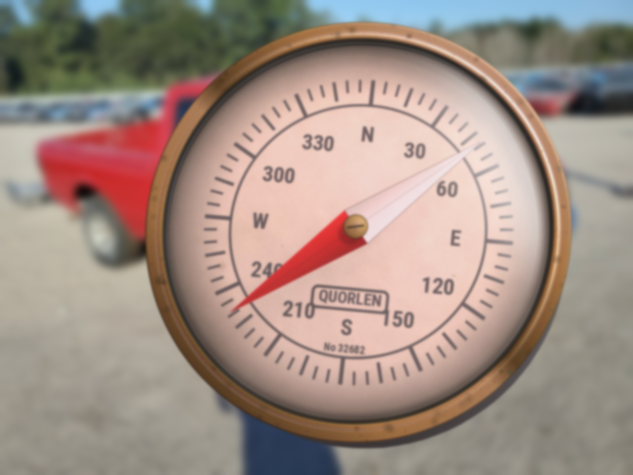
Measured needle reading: 230 °
